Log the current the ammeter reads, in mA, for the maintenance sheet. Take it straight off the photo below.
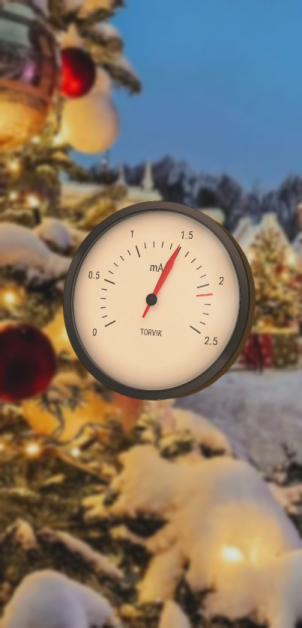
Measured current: 1.5 mA
